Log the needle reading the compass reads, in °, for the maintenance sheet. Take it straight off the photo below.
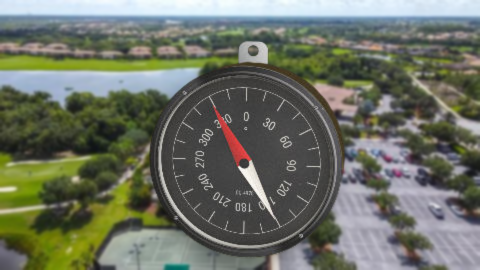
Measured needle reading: 330 °
